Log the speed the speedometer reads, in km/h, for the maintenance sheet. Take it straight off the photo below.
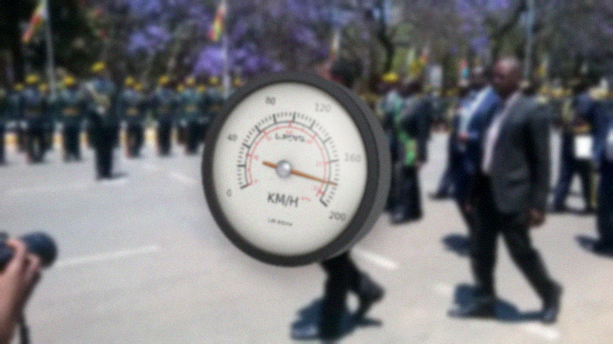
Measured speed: 180 km/h
